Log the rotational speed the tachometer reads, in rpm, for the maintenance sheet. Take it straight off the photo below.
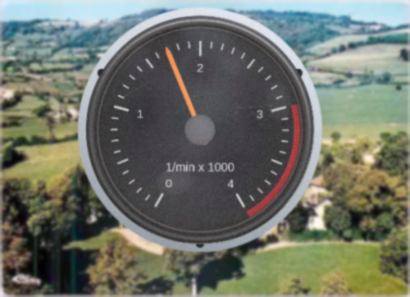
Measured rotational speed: 1700 rpm
